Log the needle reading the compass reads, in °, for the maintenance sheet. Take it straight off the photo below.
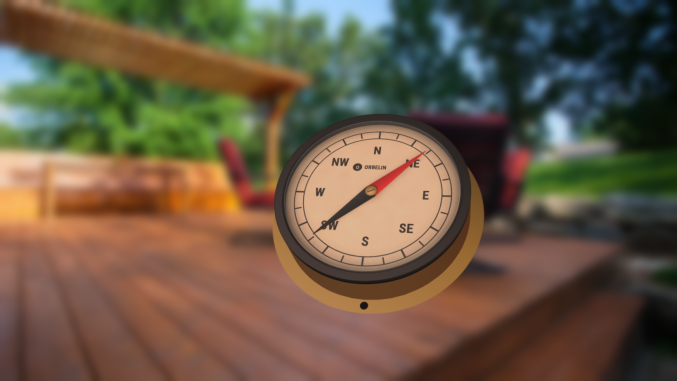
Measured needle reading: 45 °
